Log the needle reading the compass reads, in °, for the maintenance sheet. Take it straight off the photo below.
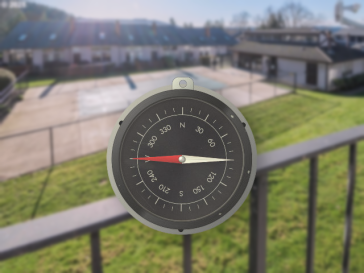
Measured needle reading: 270 °
